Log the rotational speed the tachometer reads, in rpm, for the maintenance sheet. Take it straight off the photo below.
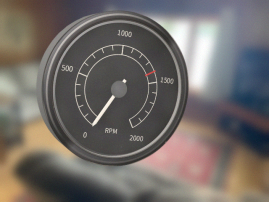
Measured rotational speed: 0 rpm
